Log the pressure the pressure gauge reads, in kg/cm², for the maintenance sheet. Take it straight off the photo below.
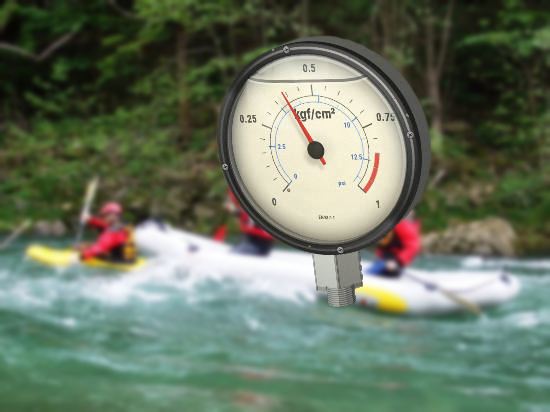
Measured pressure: 0.4 kg/cm²
